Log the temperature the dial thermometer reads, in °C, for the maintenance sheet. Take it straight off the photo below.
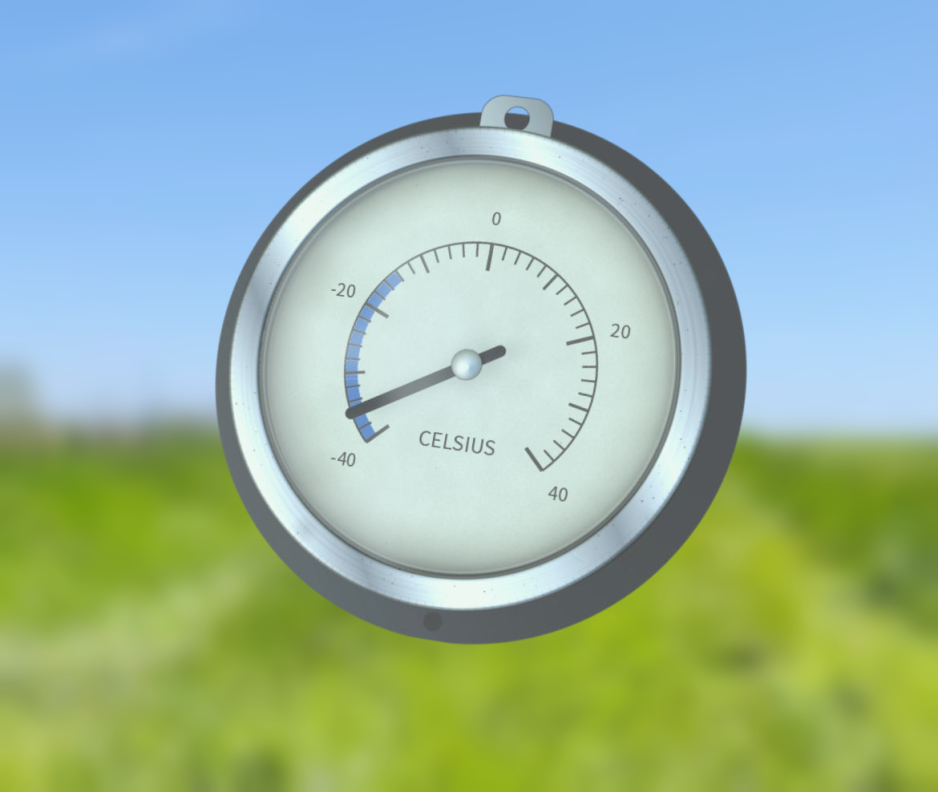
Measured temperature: -36 °C
